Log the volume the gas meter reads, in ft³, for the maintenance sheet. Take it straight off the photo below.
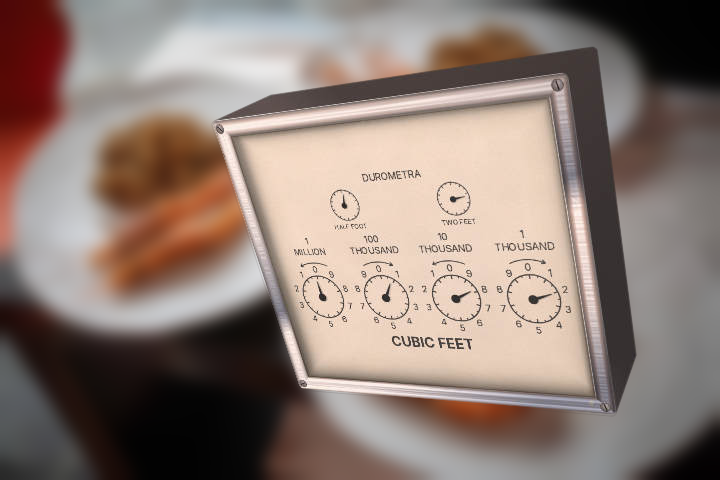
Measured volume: 8200 ft³
